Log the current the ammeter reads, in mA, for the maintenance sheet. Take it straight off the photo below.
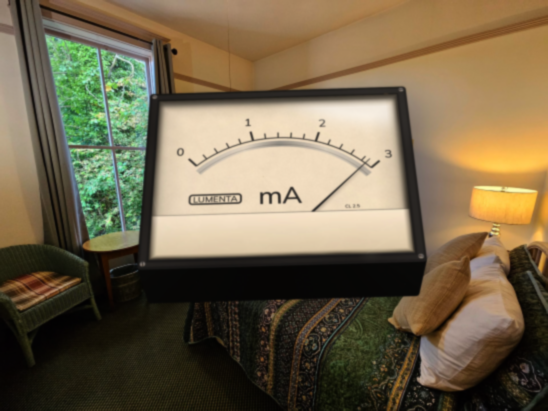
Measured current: 2.9 mA
